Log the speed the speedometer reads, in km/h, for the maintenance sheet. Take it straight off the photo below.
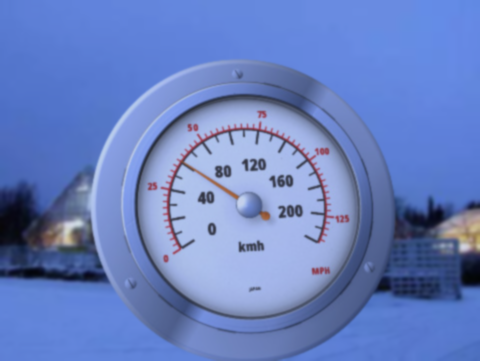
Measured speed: 60 km/h
